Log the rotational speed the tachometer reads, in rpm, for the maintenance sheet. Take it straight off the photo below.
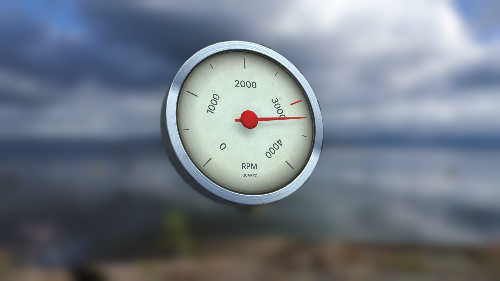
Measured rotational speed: 3250 rpm
